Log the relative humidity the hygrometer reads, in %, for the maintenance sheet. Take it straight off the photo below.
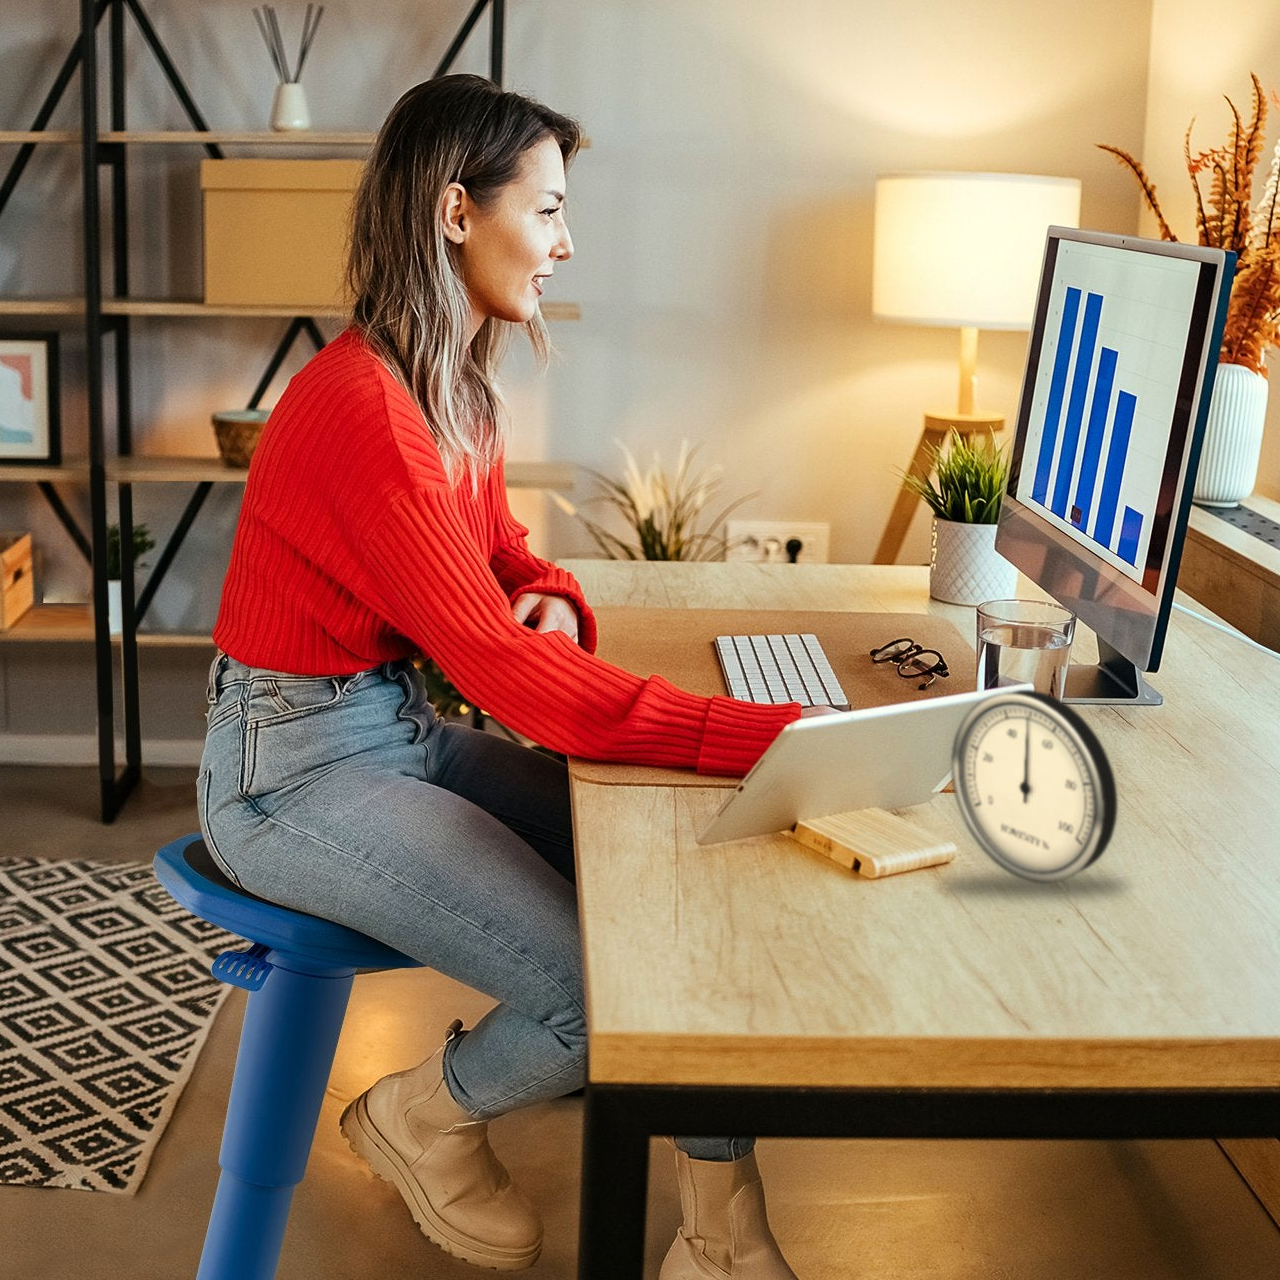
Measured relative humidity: 50 %
